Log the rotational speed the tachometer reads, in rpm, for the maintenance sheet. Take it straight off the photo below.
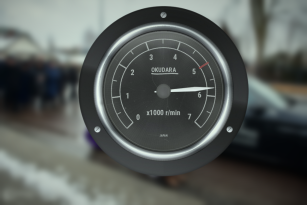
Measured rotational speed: 5750 rpm
